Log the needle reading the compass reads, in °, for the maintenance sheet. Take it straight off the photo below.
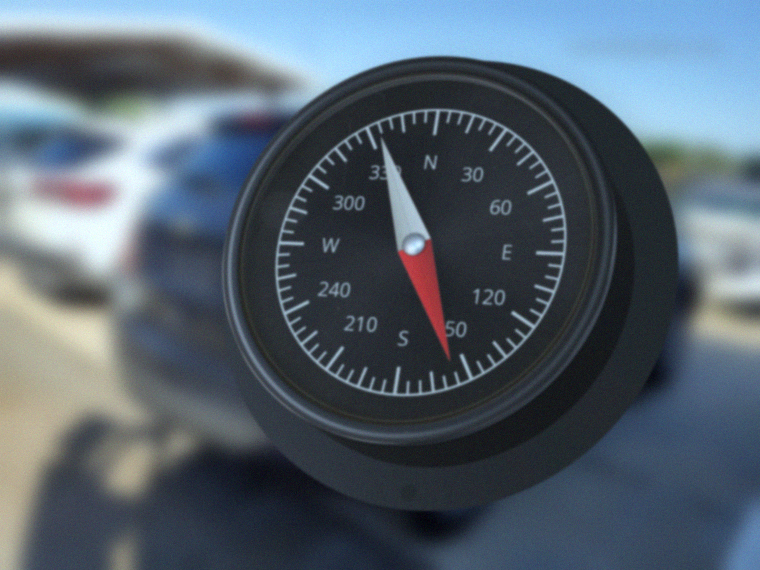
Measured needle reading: 155 °
